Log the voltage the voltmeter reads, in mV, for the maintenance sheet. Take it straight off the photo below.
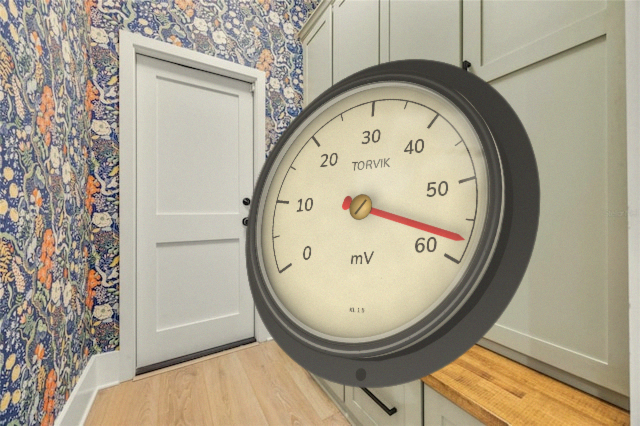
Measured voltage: 57.5 mV
